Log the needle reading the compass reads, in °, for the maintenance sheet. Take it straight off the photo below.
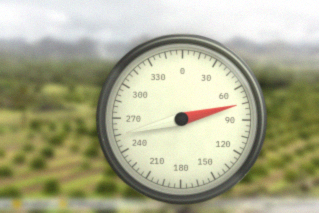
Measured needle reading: 75 °
